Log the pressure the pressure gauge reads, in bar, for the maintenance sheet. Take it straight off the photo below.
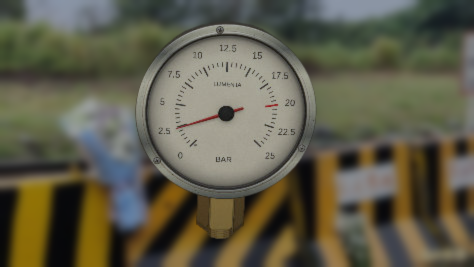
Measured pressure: 2.5 bar
